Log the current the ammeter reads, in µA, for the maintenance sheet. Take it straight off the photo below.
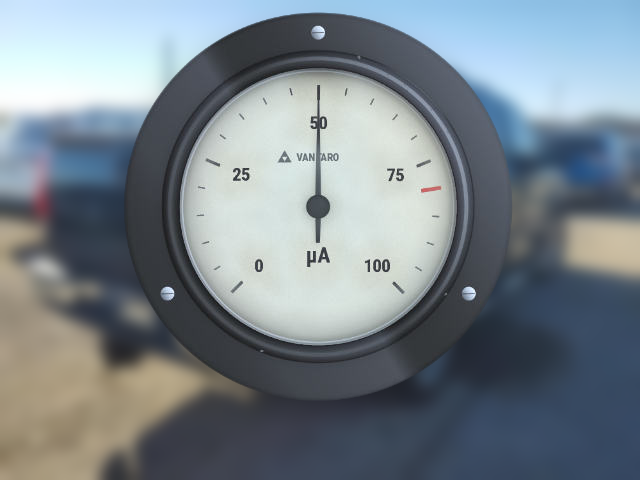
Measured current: 50 µA
